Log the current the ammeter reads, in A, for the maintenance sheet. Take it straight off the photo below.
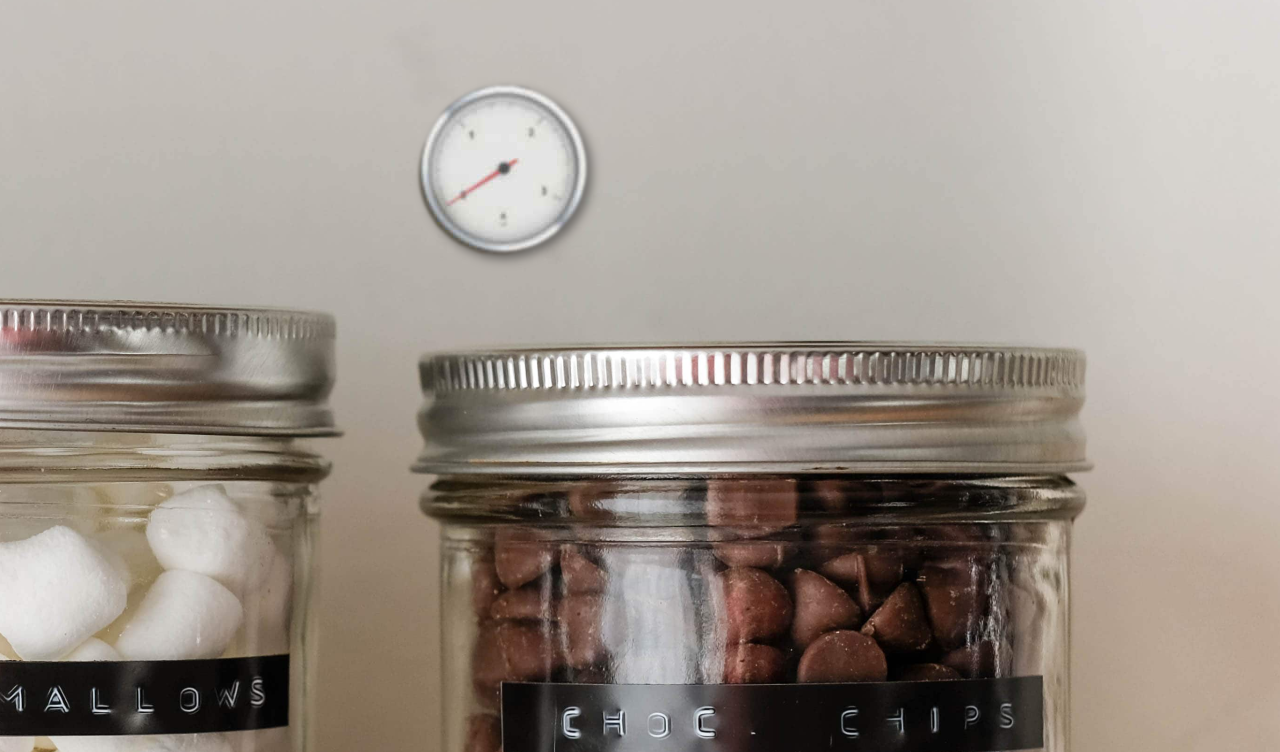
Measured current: 0 A
